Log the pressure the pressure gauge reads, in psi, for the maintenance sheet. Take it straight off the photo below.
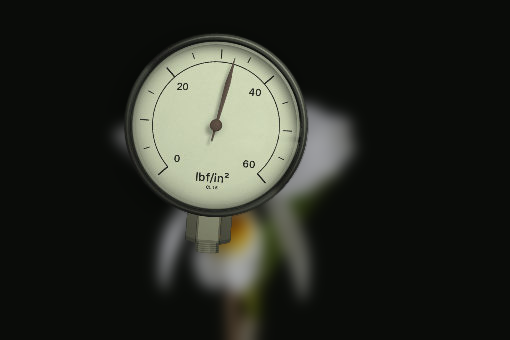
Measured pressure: 32.5 psi
